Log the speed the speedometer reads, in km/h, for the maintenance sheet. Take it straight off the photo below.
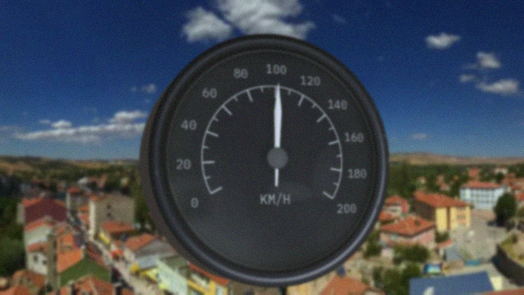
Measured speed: 100 km/h
